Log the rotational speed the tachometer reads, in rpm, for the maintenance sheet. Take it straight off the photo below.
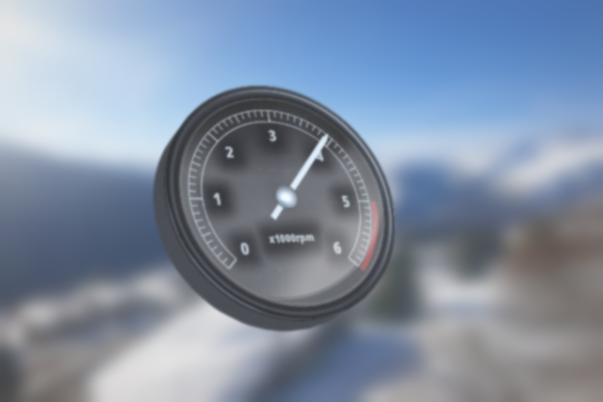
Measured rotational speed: 3900 rpm
